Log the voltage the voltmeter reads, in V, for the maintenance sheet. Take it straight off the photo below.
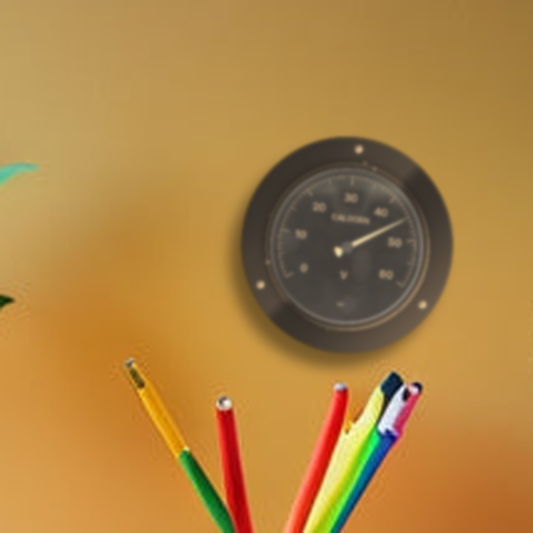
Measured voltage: 45 V
